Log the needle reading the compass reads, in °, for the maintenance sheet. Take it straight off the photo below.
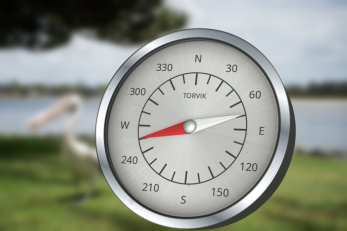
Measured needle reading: 255 °
